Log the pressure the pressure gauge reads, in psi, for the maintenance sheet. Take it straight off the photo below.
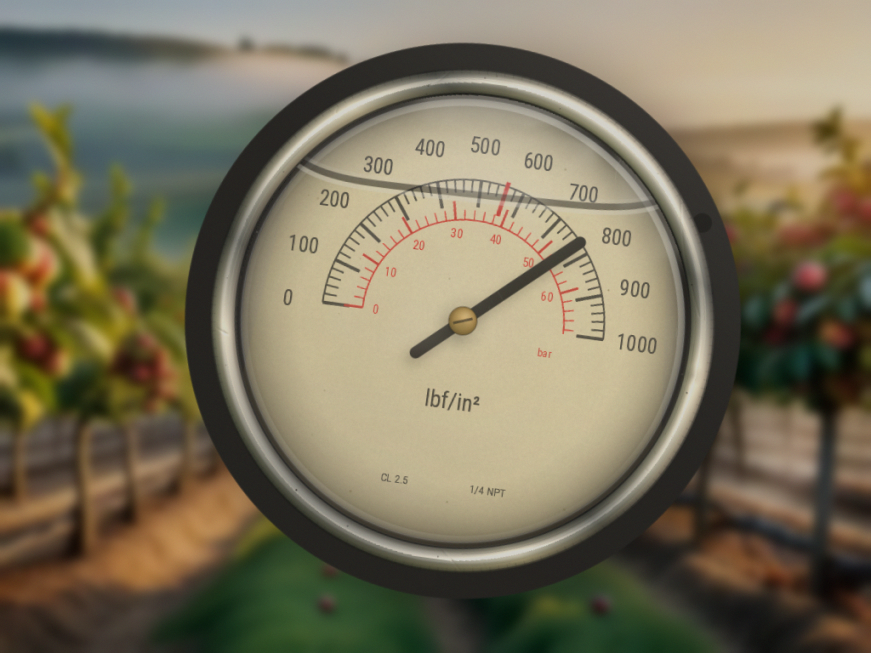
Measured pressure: 770 psi
